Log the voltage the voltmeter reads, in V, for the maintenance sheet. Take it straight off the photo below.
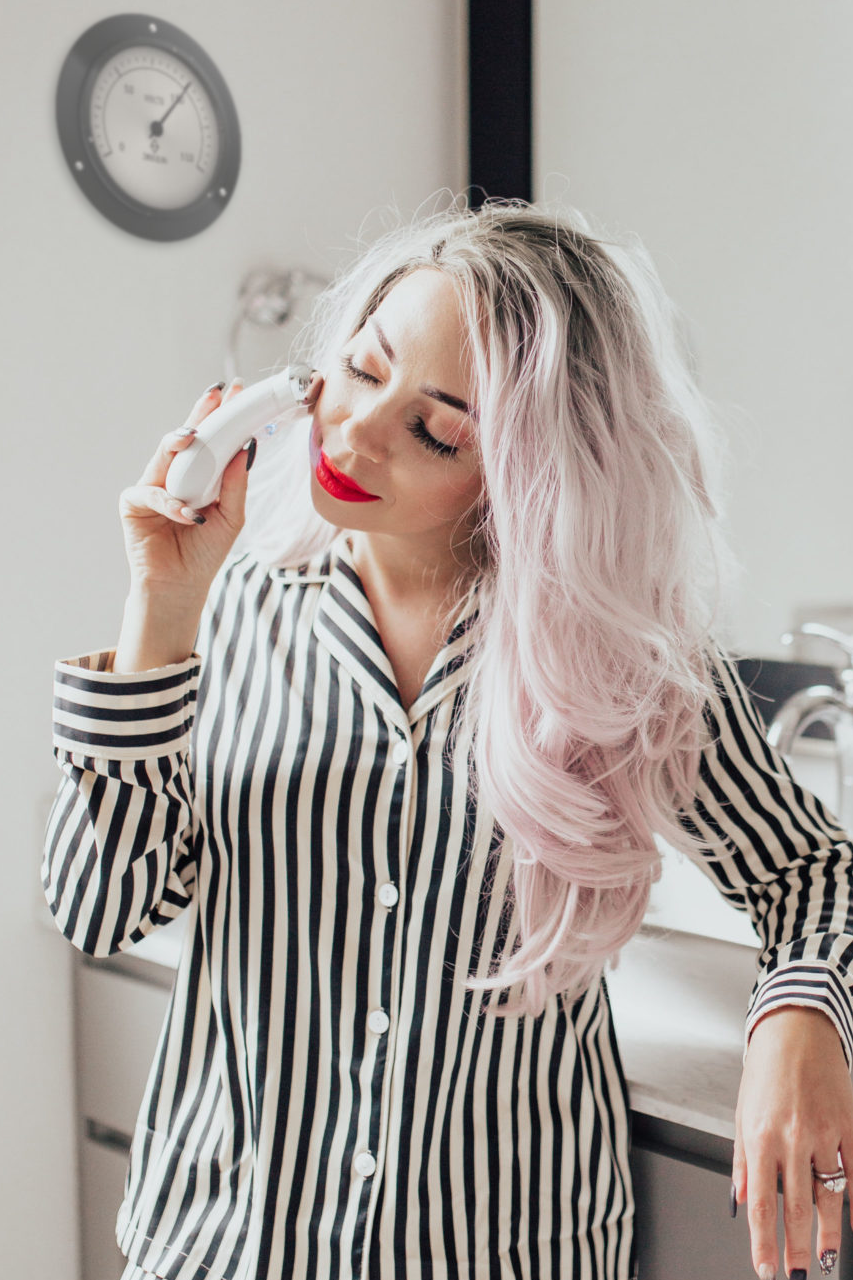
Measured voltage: 100 V
